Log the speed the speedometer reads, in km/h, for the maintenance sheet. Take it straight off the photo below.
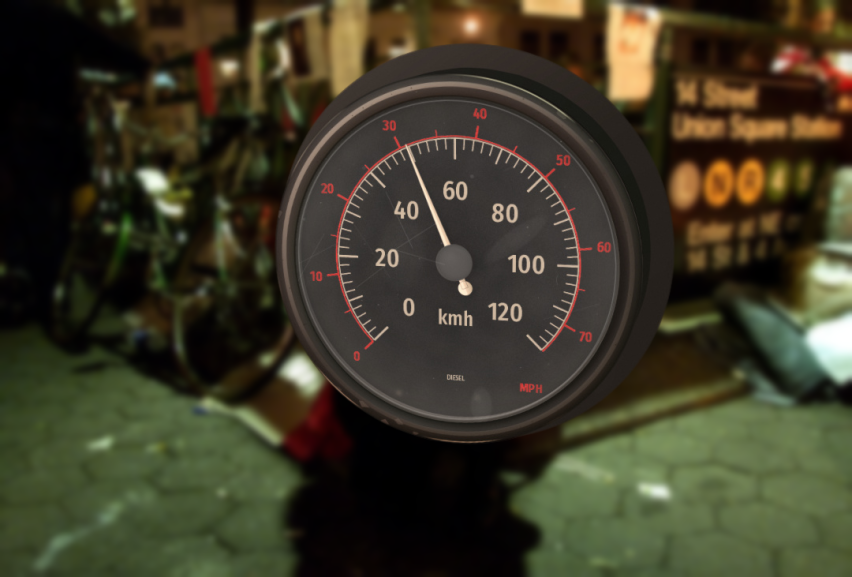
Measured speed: 50 km/h
